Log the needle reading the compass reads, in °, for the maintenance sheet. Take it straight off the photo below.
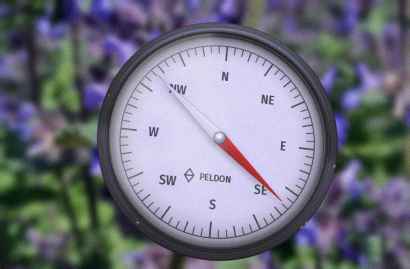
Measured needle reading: 130 °
